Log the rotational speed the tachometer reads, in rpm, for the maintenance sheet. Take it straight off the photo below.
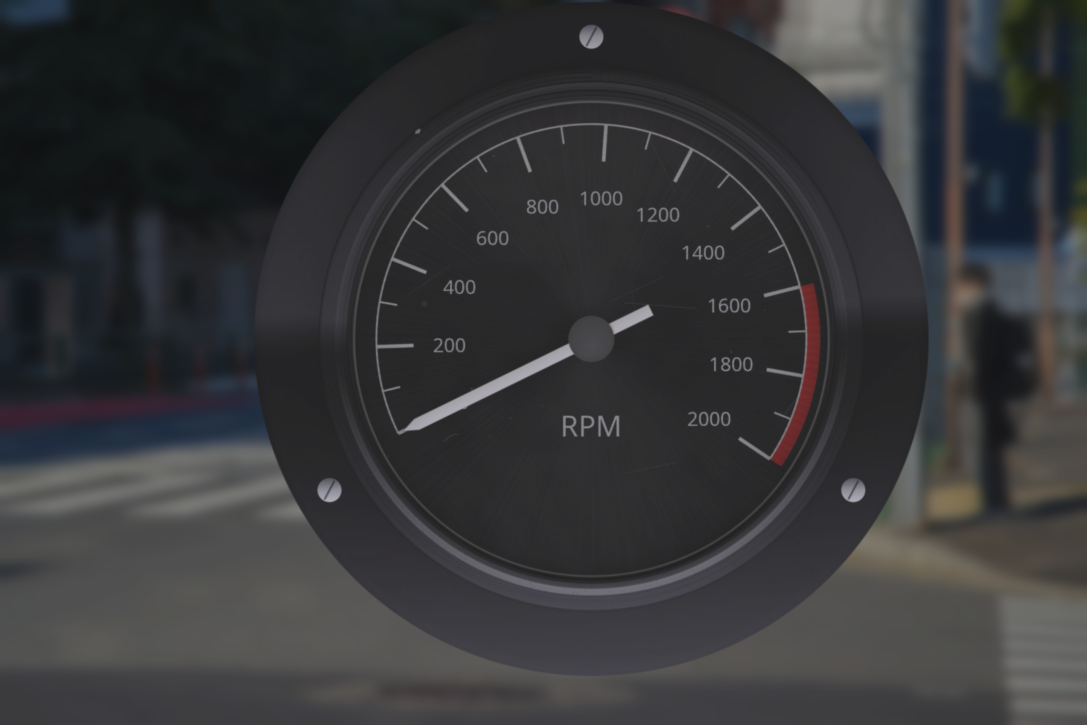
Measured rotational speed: 0 rpm
